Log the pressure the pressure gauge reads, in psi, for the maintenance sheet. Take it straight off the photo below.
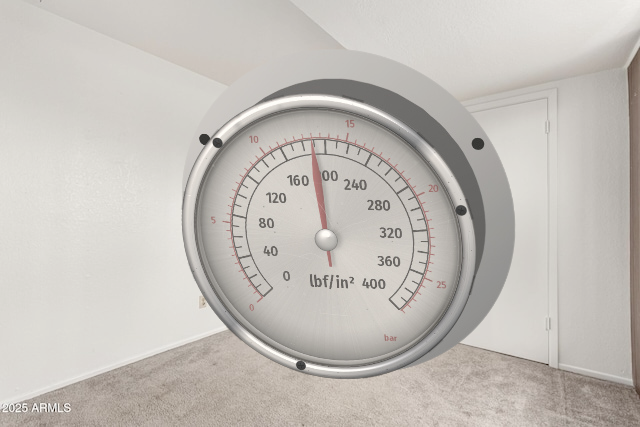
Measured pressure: 190 psi
